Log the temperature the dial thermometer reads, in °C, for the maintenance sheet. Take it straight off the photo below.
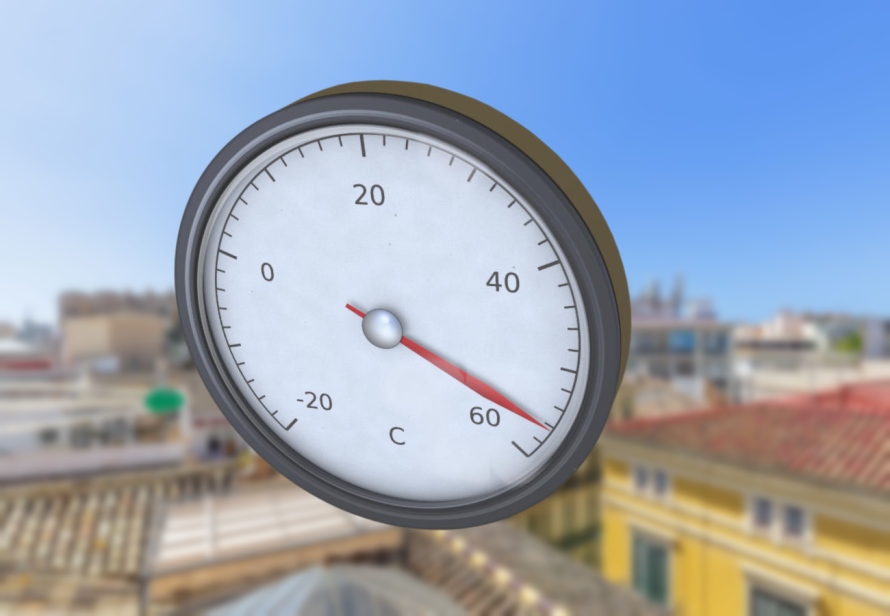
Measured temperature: 56 °C
